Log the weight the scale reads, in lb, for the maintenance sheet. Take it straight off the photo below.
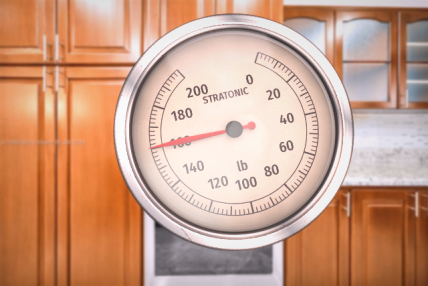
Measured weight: 160 lb
